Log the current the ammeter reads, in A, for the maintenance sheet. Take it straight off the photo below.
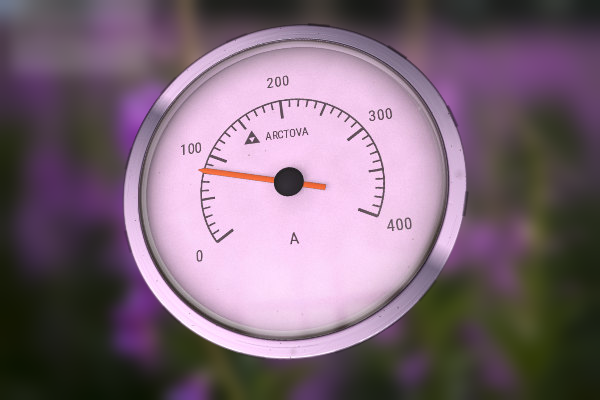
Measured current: 80 A
